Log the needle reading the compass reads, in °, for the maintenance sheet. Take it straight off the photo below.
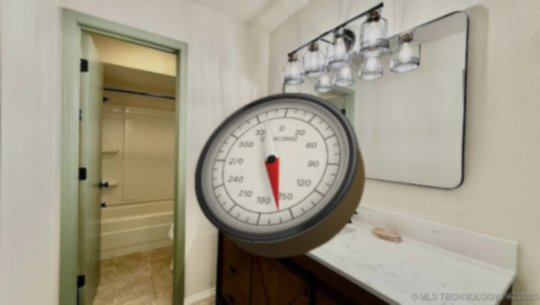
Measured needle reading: 160 °
